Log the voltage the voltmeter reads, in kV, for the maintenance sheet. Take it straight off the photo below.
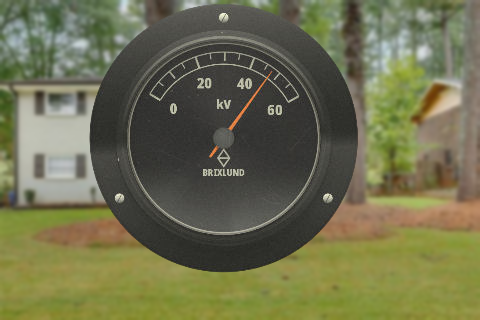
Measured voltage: 47.5 kV
